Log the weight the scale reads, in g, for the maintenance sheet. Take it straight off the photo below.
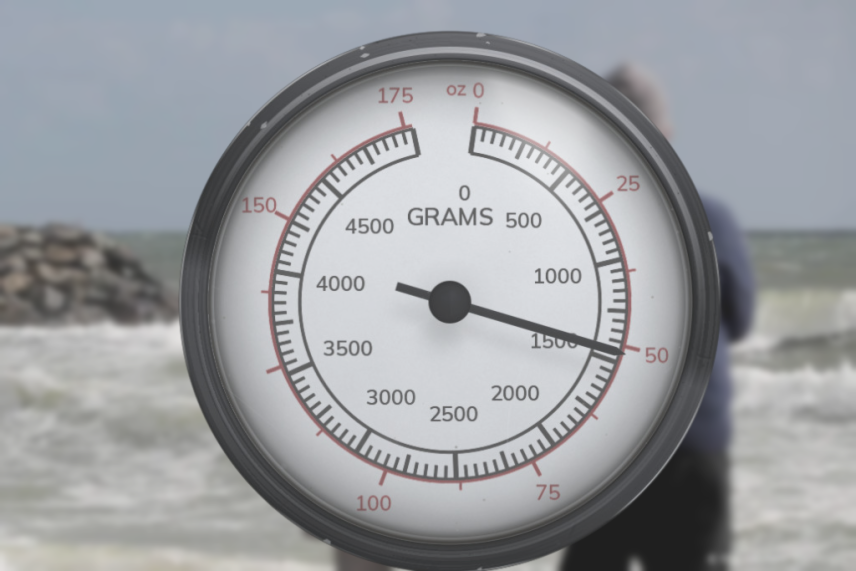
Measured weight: 1450 g
